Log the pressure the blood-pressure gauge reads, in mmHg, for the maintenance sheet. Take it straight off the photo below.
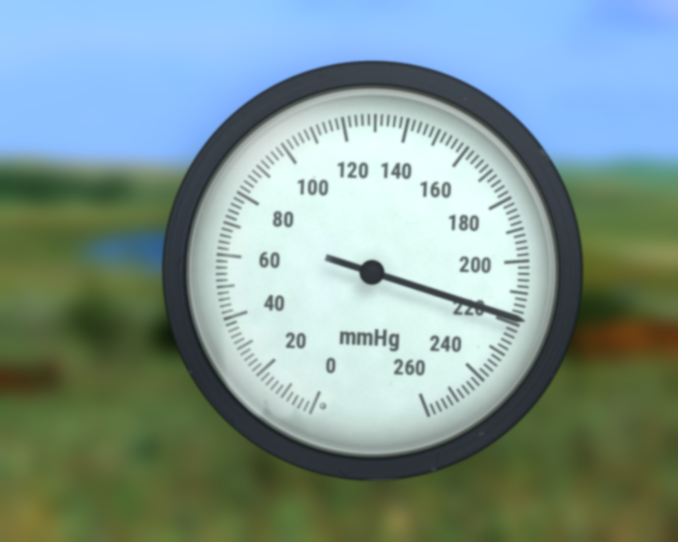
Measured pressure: 218 mmHg
